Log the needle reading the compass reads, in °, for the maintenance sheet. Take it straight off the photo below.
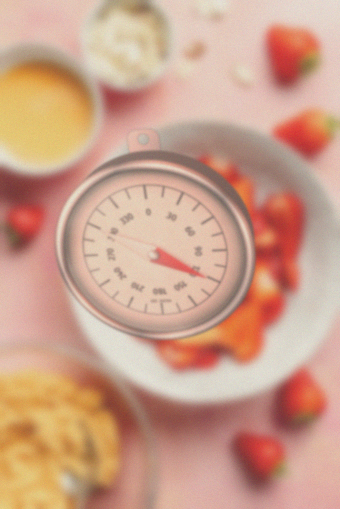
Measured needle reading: 120 °
